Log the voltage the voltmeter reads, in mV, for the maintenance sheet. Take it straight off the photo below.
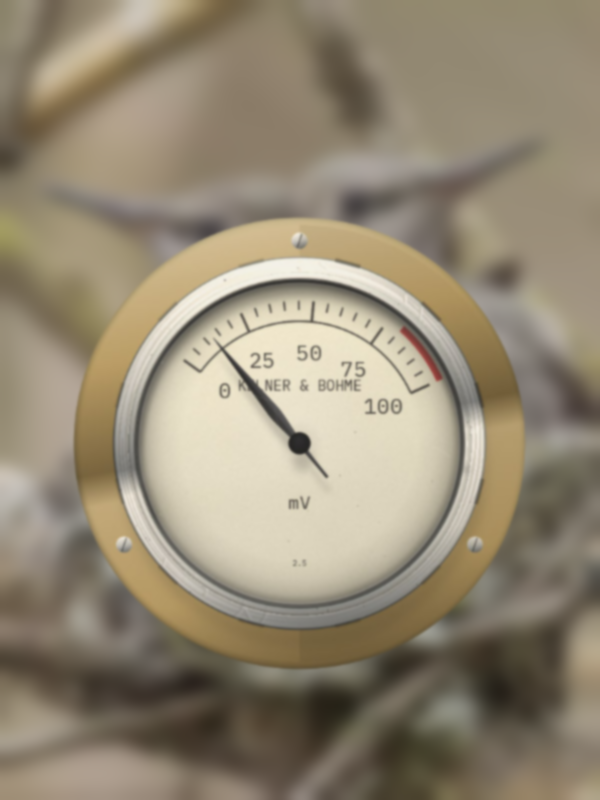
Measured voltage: 12.5 mV
